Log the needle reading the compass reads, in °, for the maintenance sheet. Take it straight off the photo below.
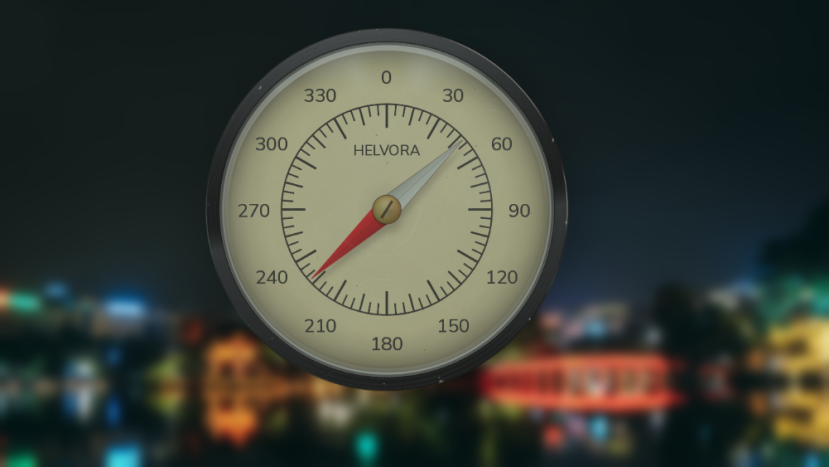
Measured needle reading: 227.5 °
